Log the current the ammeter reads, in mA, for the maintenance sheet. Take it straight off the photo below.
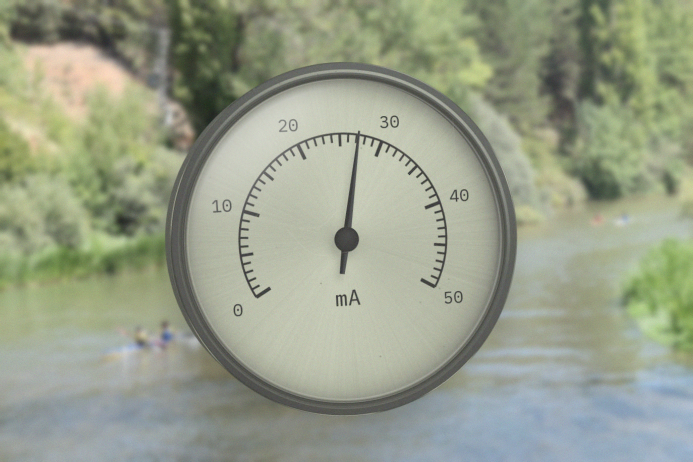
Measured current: 27 mA
